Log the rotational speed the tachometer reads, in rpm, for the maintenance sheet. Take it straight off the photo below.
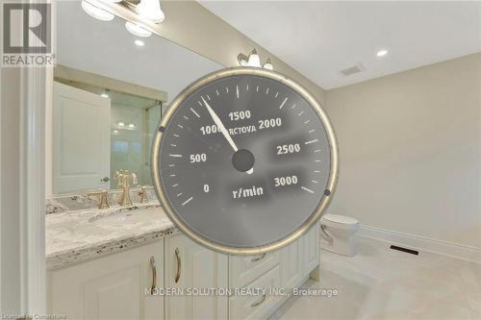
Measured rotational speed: 1150 rpm
